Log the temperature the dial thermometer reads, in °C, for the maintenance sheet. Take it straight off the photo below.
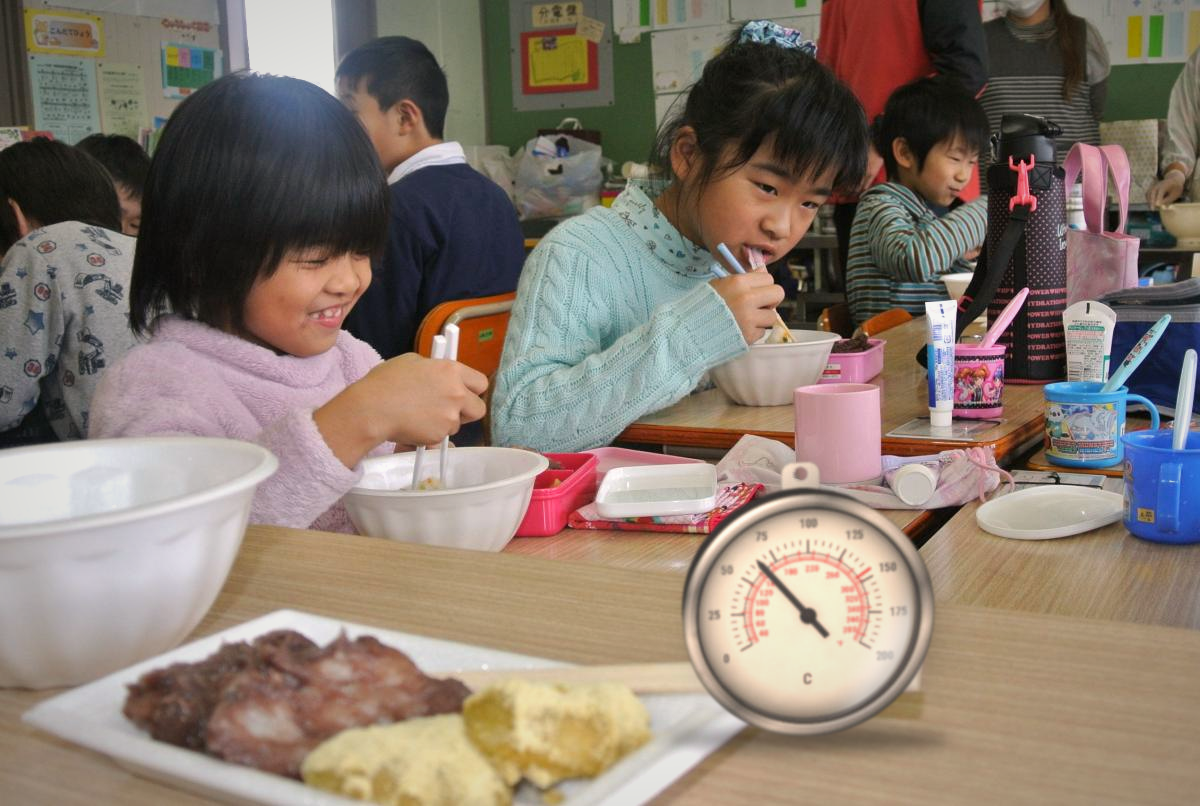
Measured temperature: 65 °C
